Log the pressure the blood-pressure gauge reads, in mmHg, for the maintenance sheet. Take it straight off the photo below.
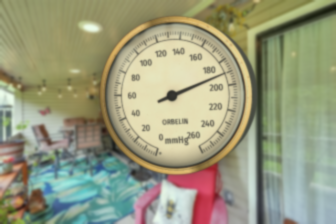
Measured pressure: 190 mmHg
